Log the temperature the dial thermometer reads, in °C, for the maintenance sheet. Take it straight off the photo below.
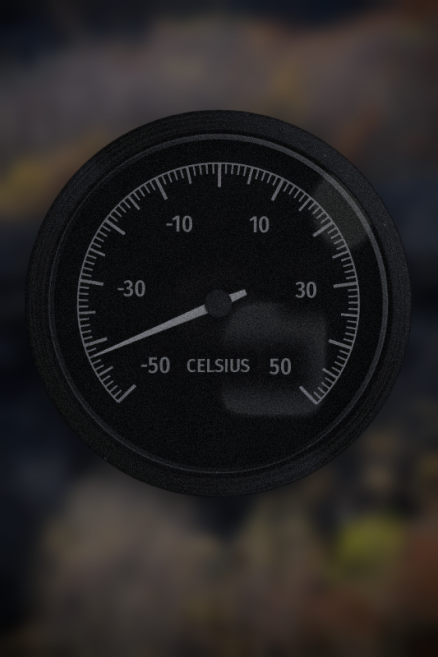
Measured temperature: -42 °C
